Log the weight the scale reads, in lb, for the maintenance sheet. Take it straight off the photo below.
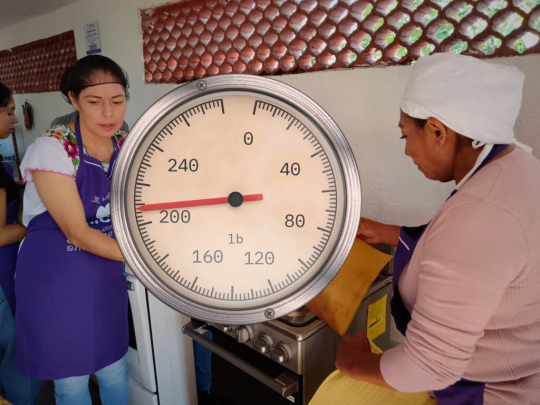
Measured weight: 208 lb
